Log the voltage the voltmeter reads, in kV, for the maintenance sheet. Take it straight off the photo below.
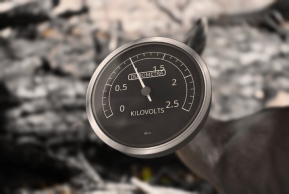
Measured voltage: 1 kV
